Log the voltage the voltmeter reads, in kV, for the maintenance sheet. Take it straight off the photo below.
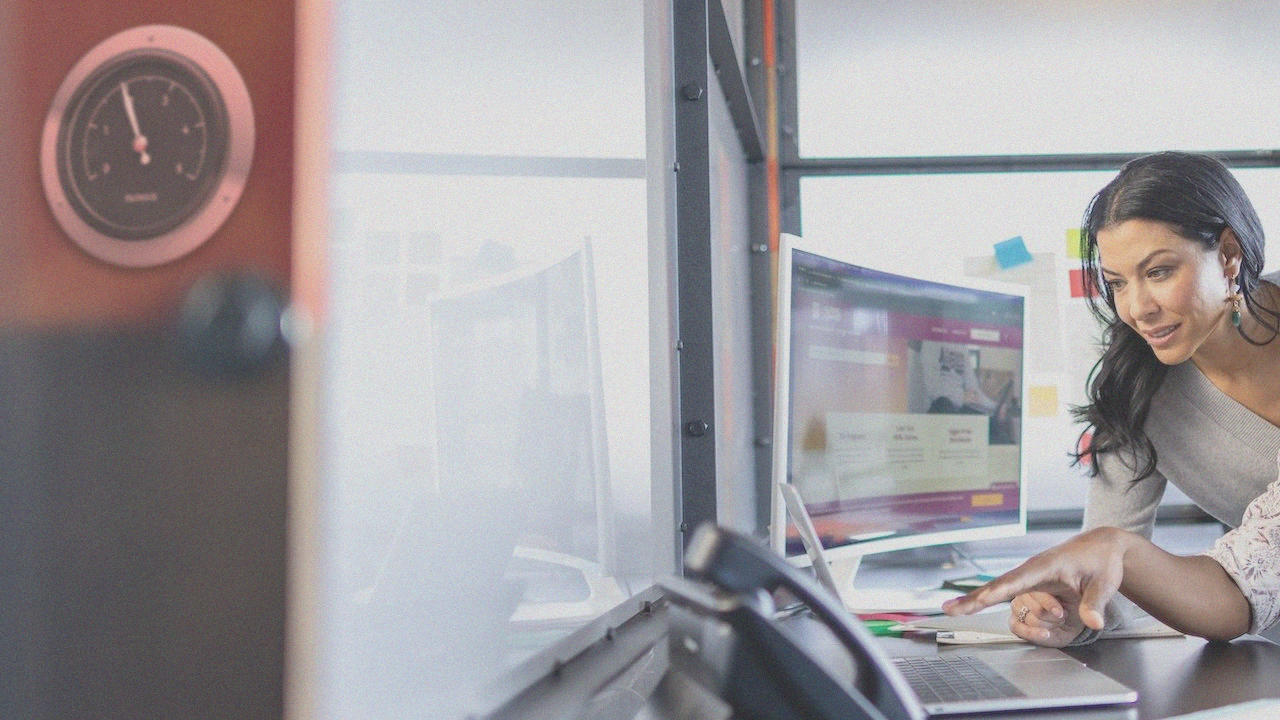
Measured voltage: 2 kV
